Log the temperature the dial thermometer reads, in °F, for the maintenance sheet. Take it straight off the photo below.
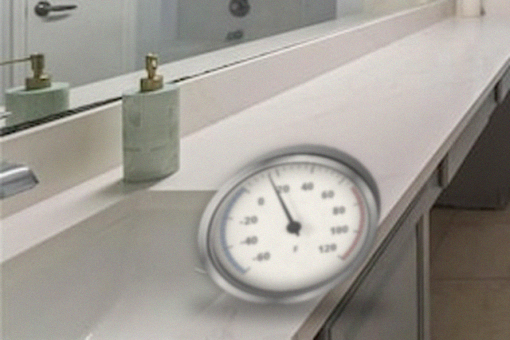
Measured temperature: 16 °F
